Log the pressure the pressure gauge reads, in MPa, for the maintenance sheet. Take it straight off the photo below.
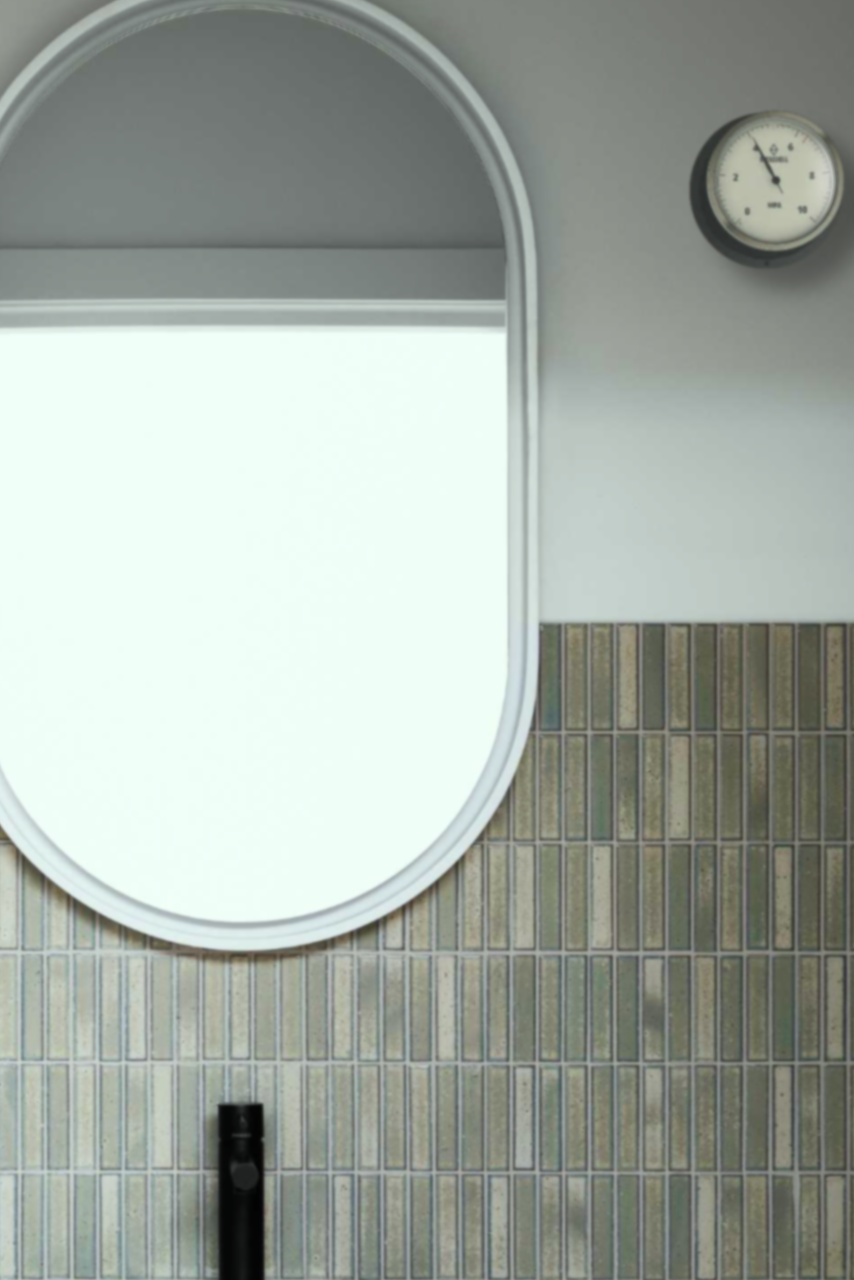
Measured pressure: 4 MPa
